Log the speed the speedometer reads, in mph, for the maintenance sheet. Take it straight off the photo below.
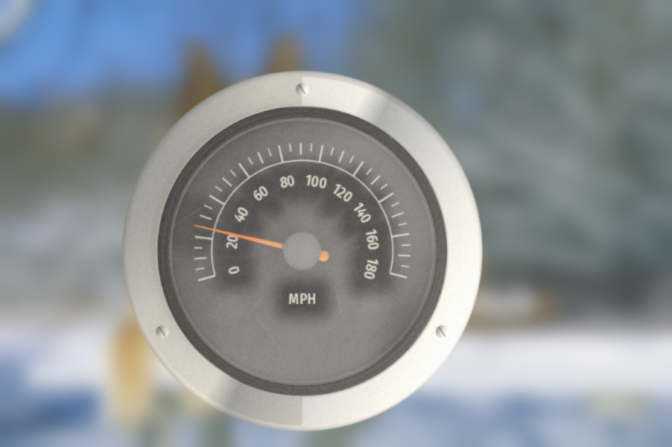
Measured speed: 25 mph
